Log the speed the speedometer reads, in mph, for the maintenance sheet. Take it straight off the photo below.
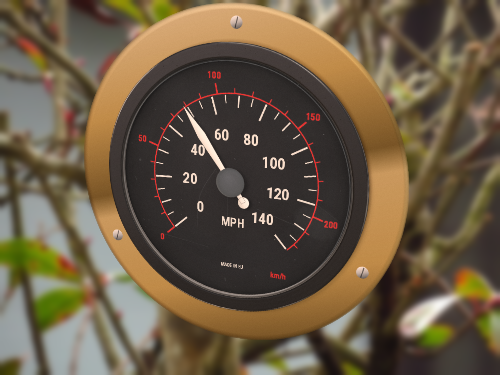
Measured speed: 50 mph
